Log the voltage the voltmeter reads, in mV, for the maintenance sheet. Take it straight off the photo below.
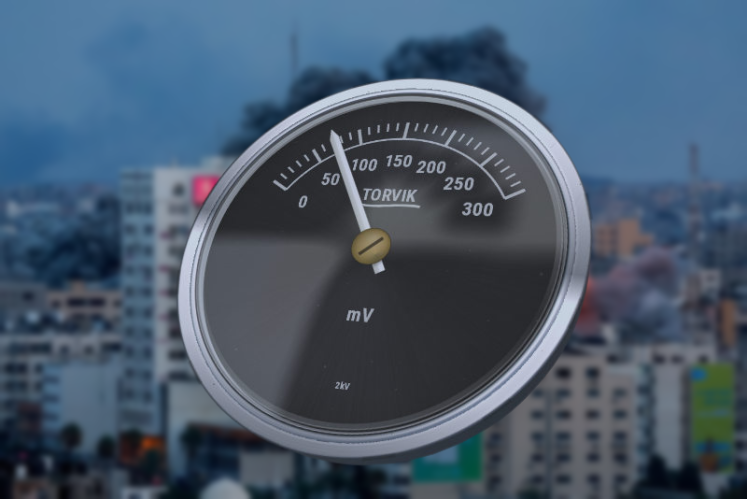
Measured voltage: 75 mV
